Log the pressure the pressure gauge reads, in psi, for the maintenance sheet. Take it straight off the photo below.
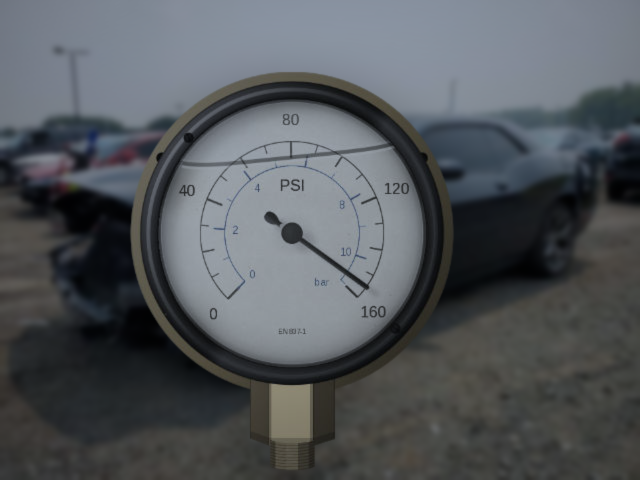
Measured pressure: 155 psi
